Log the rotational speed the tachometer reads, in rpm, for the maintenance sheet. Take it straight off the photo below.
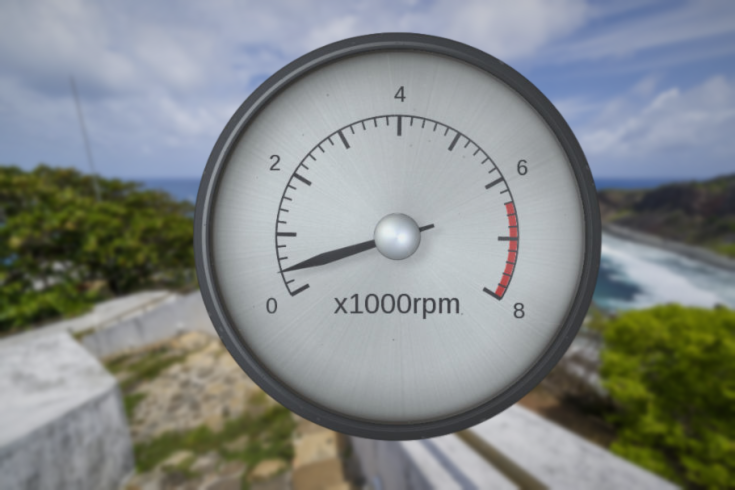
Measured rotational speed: 400 rpm
